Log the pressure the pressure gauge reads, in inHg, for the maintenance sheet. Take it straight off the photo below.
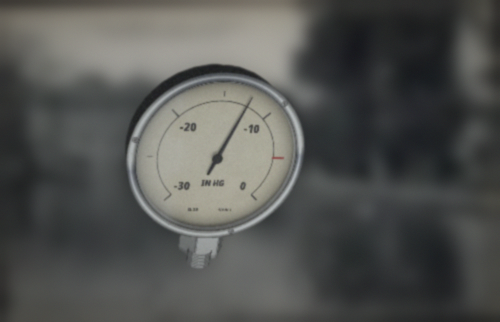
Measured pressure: -12.5 inHg
